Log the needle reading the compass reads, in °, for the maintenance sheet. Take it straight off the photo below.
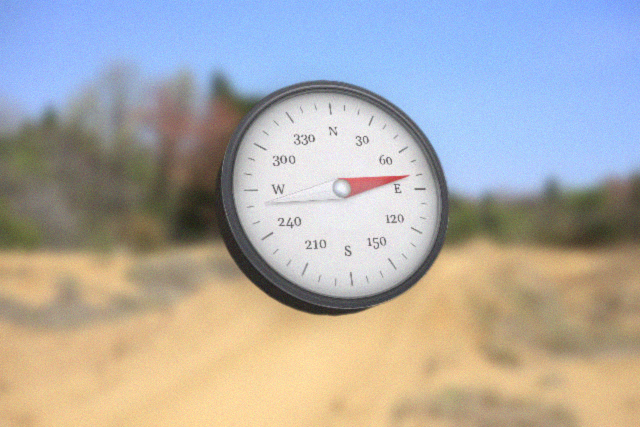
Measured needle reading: 80 °
